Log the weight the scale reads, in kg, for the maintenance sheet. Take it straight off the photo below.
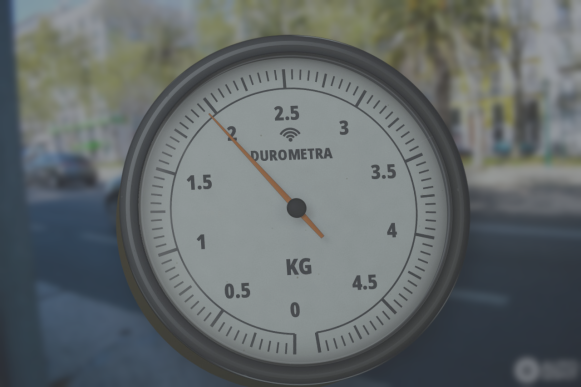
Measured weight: 1.95 kg
